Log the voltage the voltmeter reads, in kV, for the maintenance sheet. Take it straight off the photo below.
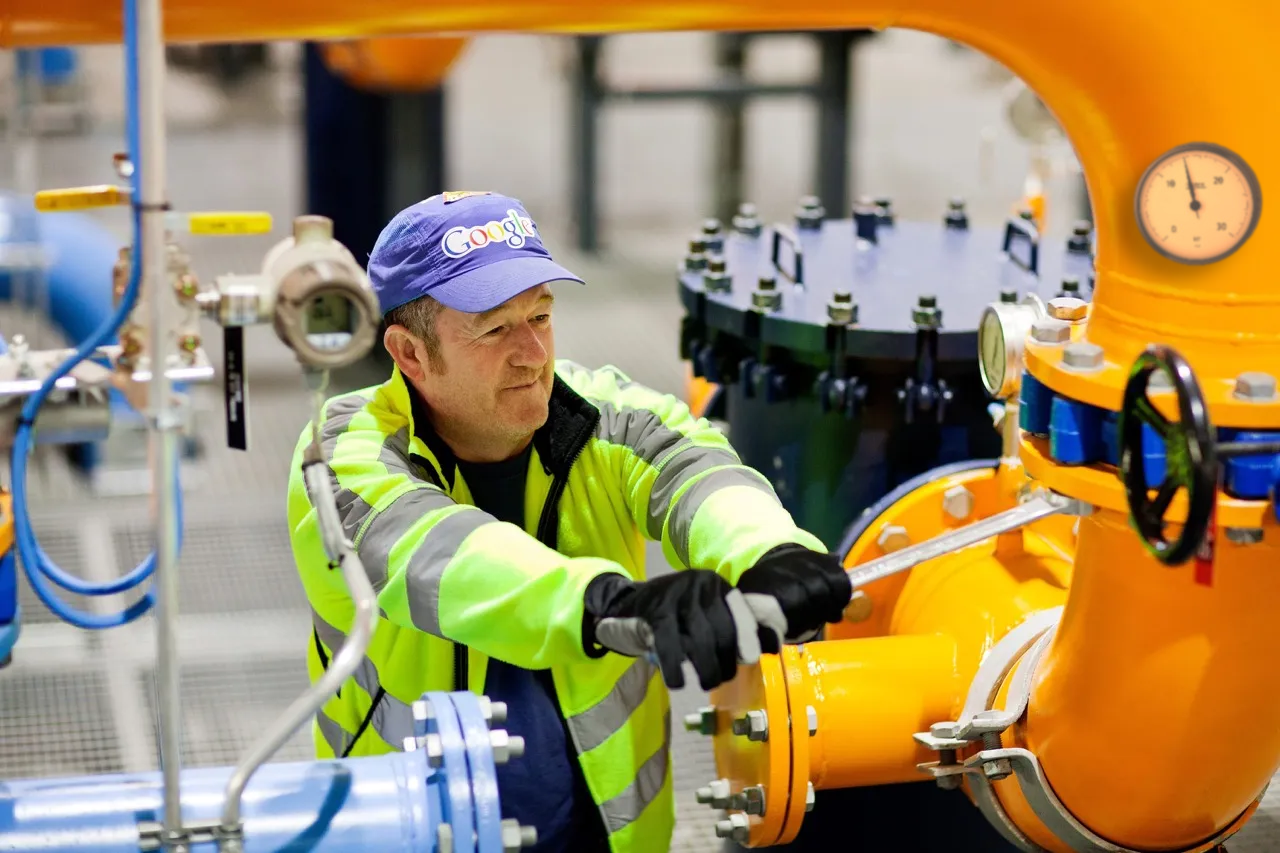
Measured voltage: 14 kV
